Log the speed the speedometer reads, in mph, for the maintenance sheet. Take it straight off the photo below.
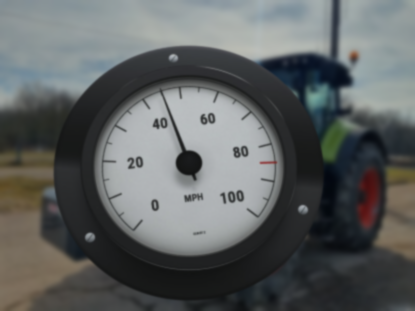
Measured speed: 45 mph
